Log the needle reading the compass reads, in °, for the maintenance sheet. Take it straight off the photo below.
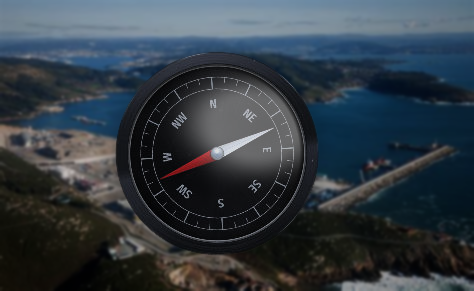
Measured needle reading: 250 °
